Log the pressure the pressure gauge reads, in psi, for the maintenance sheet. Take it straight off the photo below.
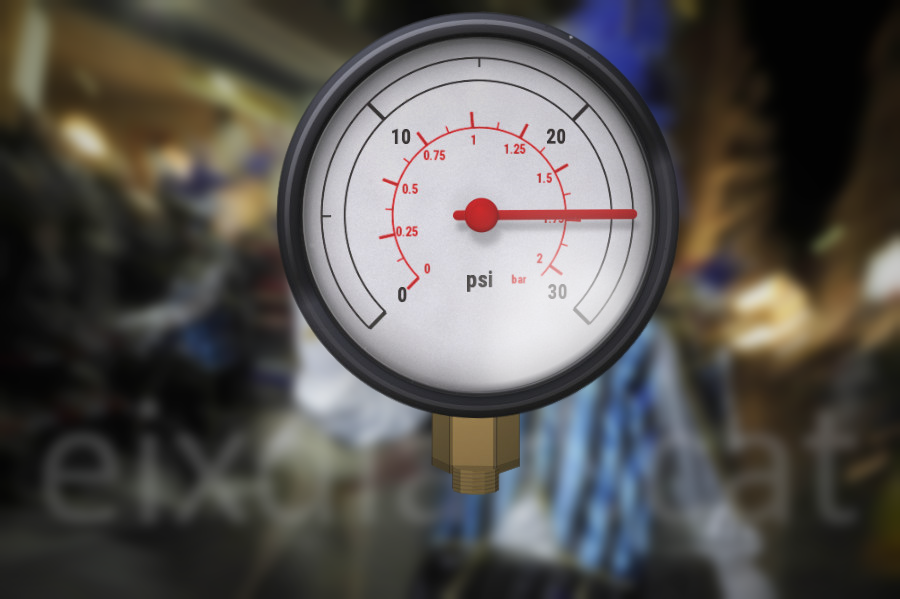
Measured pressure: 25 psi
